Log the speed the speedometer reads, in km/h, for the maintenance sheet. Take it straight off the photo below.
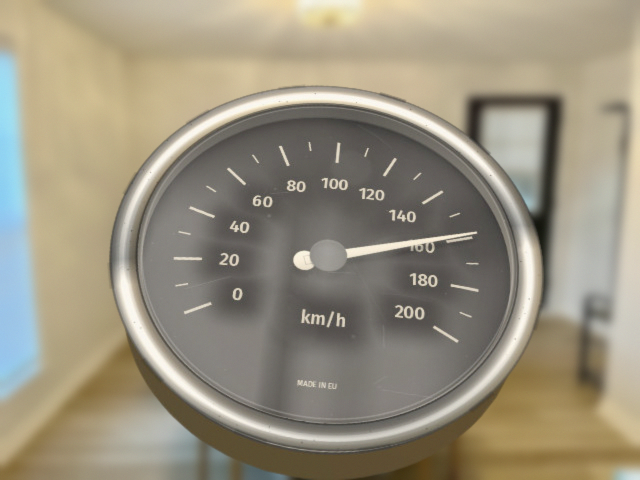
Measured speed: 160 km/h
